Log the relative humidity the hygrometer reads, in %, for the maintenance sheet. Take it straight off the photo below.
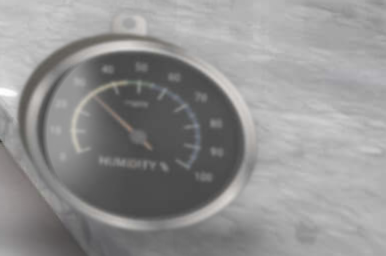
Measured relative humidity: 30 %
